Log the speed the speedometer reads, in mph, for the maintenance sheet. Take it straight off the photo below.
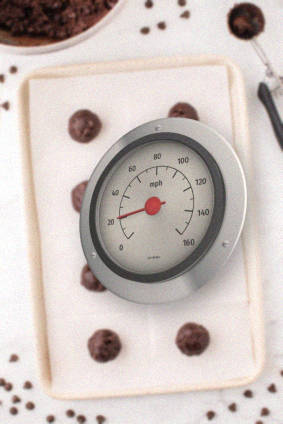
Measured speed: 20 mph
